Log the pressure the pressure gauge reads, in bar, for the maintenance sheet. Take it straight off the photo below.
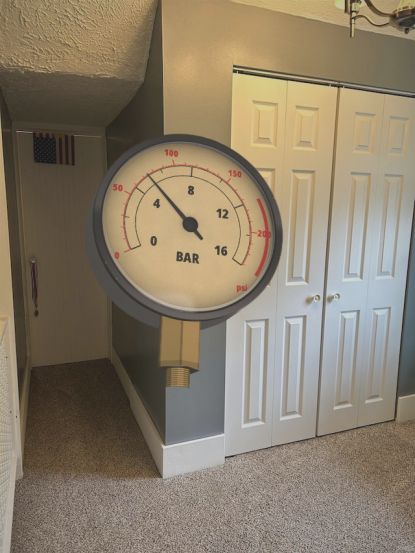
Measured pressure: 5 bar
